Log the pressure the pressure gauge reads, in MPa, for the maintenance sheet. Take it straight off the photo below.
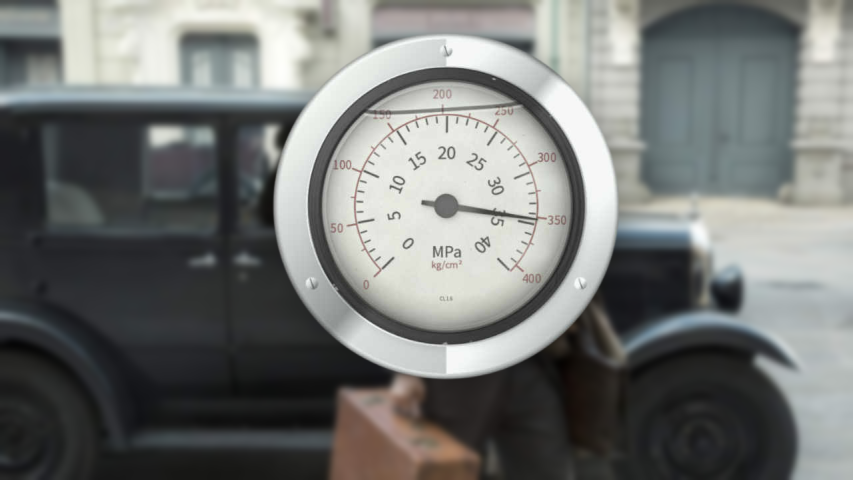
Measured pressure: 34.5 MPa
